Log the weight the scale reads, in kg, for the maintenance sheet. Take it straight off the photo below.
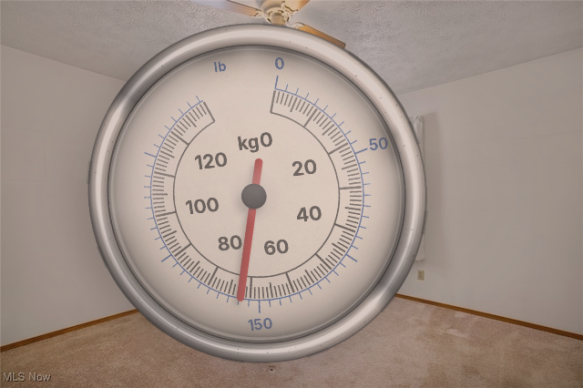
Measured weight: 72 kg
